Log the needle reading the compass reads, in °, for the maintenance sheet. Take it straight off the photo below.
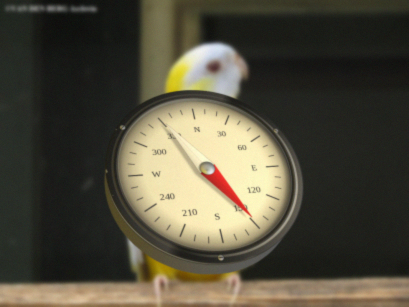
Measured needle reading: 150 °
